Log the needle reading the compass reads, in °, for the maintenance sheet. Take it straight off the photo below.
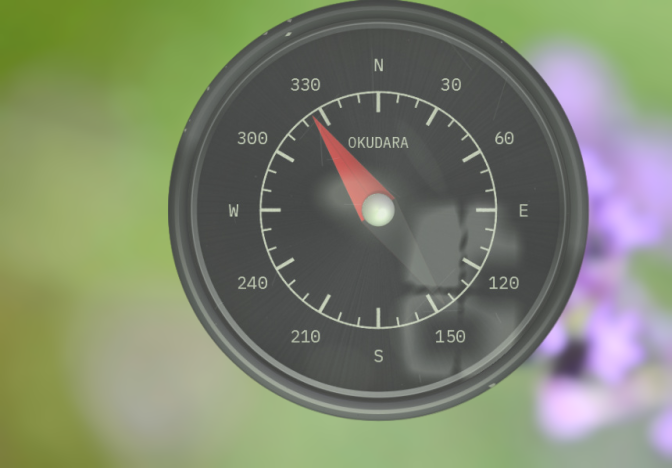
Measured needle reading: 325 °
